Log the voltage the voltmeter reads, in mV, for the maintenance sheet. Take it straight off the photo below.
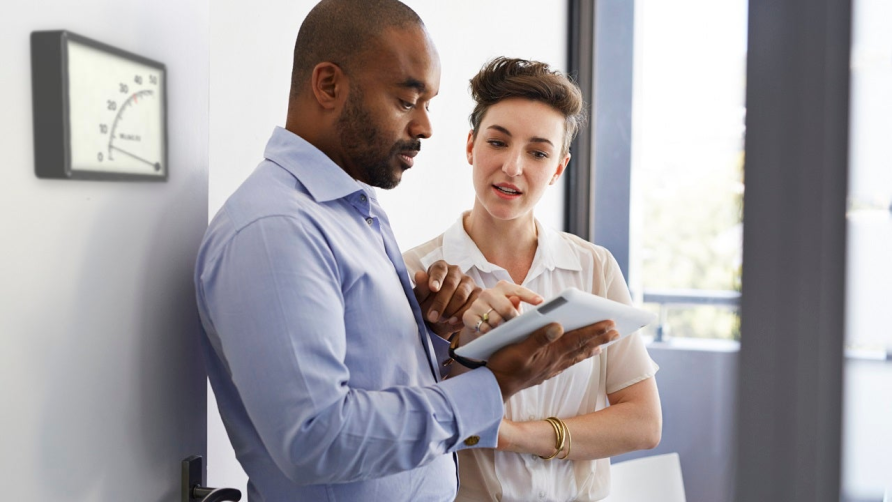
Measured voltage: 5 mV
